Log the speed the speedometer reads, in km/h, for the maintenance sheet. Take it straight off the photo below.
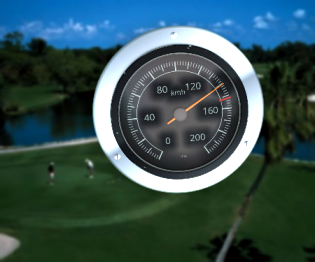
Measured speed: 140 km/h
